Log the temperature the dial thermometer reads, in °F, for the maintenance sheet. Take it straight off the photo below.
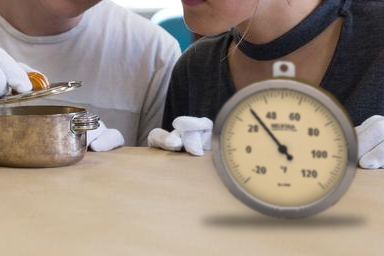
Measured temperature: 30 °F
